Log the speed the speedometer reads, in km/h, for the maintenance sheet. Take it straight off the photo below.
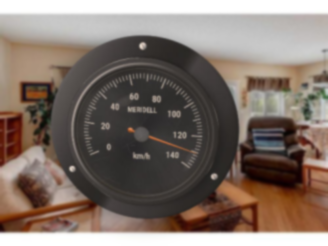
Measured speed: 130 km/h
